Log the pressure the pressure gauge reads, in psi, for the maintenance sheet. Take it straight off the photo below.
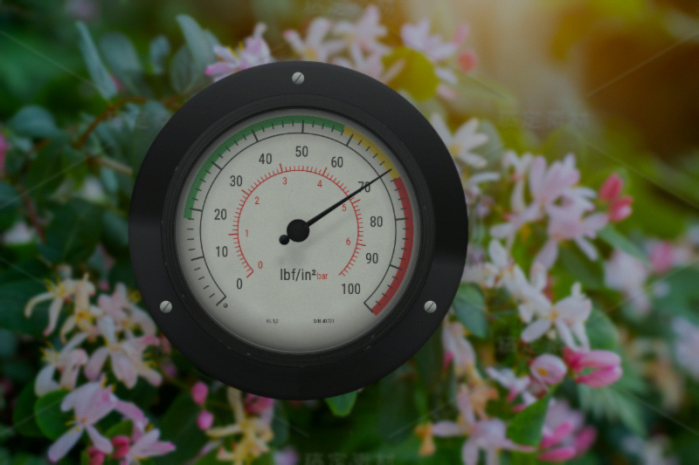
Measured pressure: 70 psi
